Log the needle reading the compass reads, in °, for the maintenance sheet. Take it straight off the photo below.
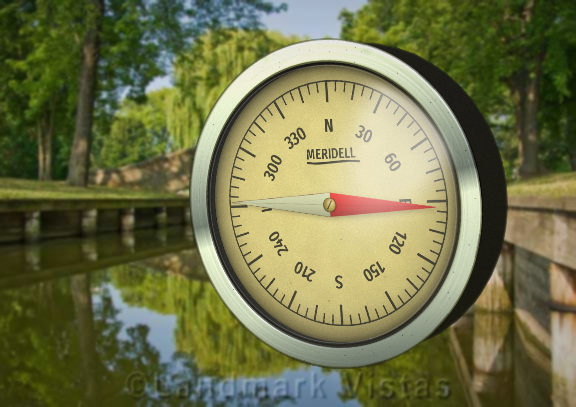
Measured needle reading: 92.5 °
